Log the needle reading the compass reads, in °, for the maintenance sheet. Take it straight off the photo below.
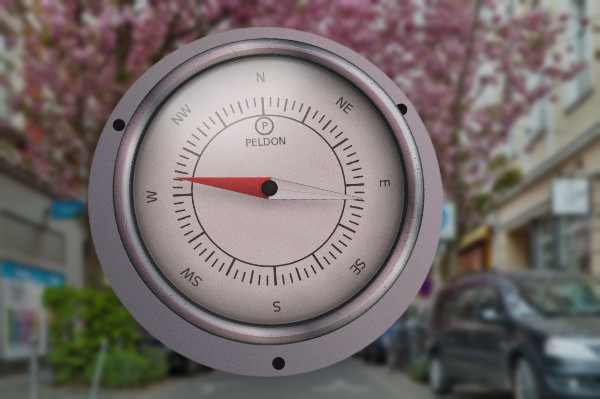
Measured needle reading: 280 °
